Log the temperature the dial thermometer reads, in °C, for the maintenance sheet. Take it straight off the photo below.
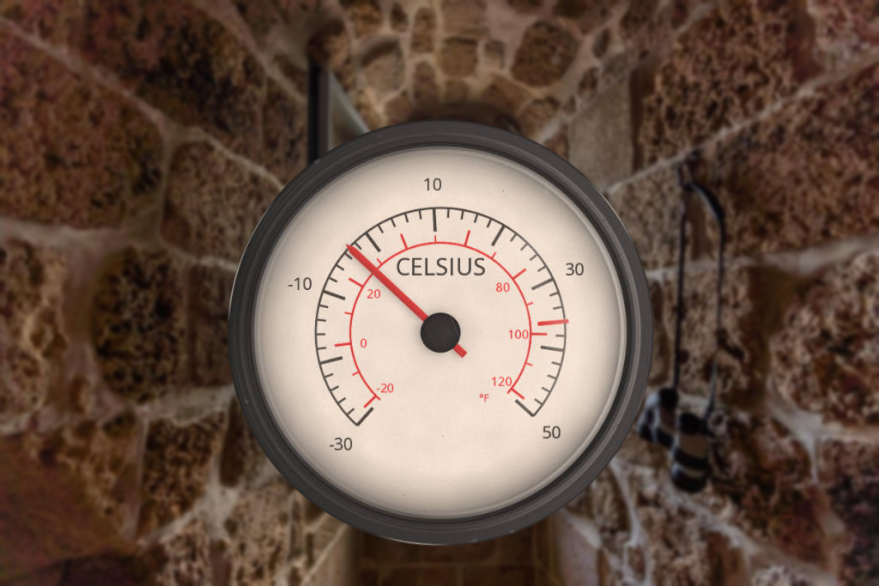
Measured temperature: -3 °C
